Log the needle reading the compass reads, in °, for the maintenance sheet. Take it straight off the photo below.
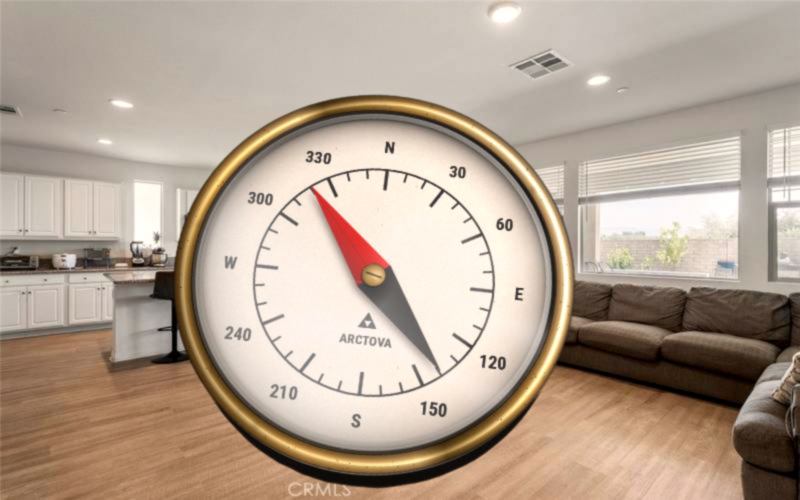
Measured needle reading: 320 °
